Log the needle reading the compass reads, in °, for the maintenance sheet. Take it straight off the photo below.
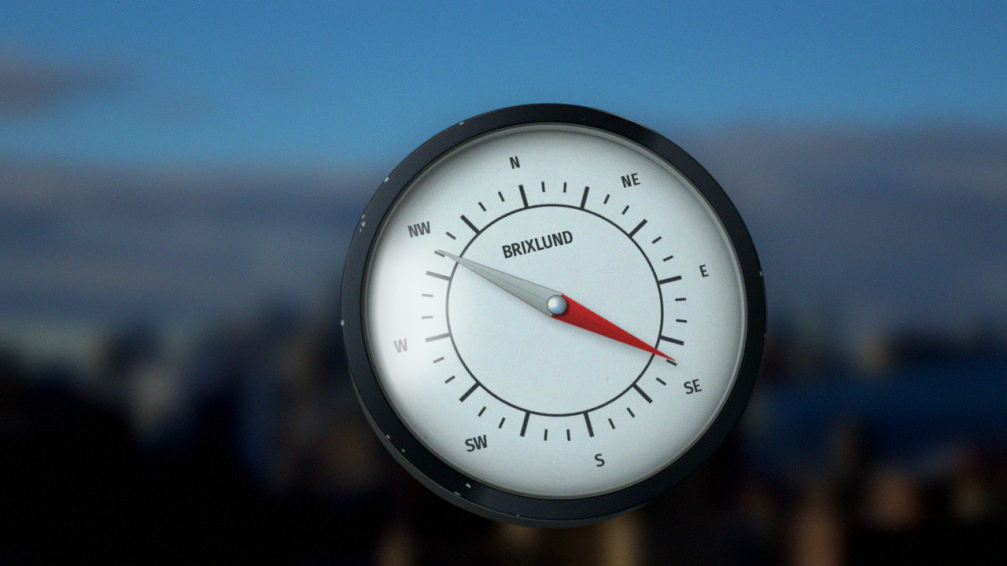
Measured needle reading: 130 °
